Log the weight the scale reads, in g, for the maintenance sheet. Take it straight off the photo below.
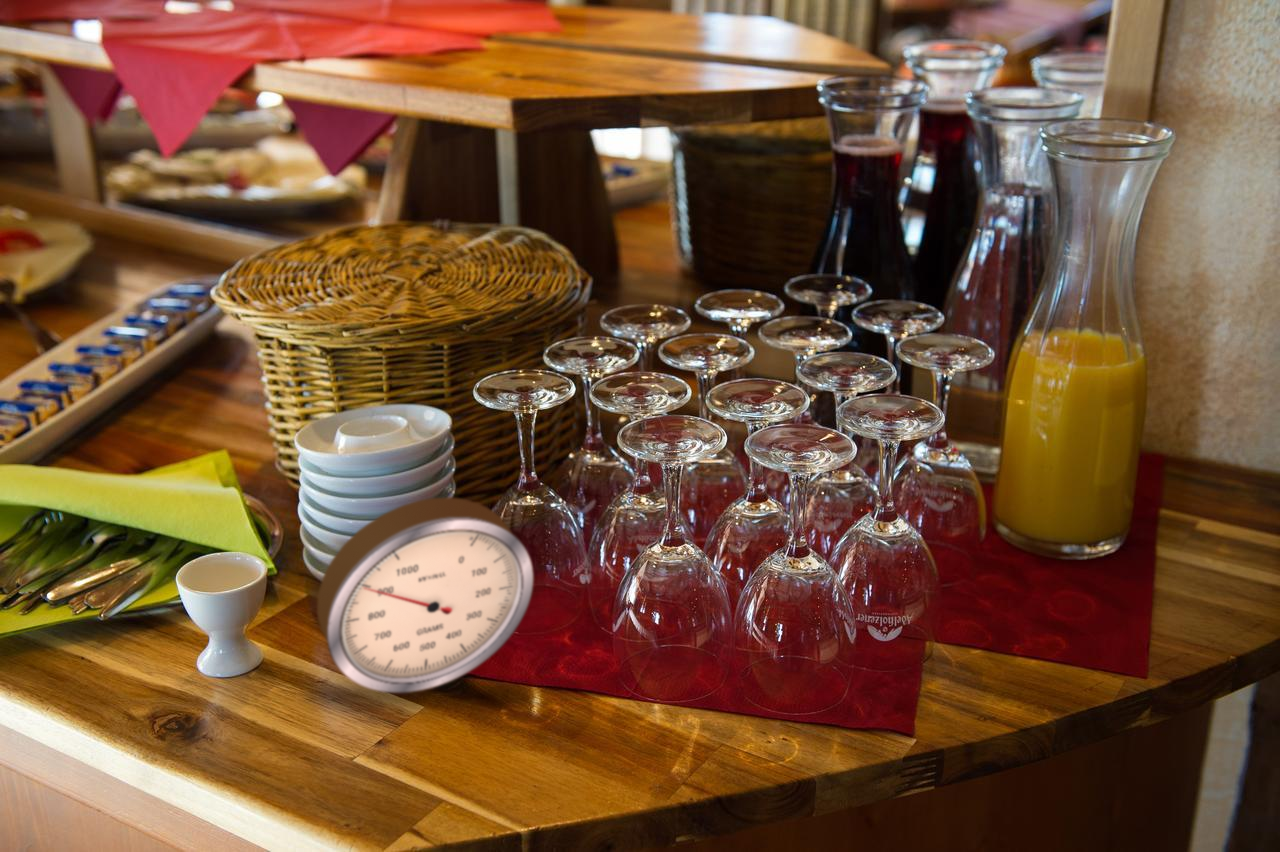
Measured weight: 900 g
